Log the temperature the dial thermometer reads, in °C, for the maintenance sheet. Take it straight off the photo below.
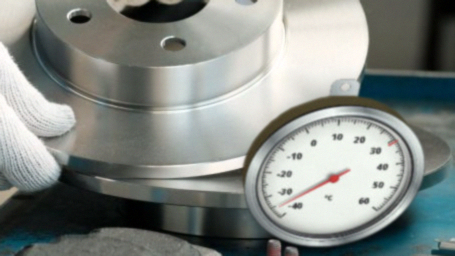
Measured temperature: -35 °C
